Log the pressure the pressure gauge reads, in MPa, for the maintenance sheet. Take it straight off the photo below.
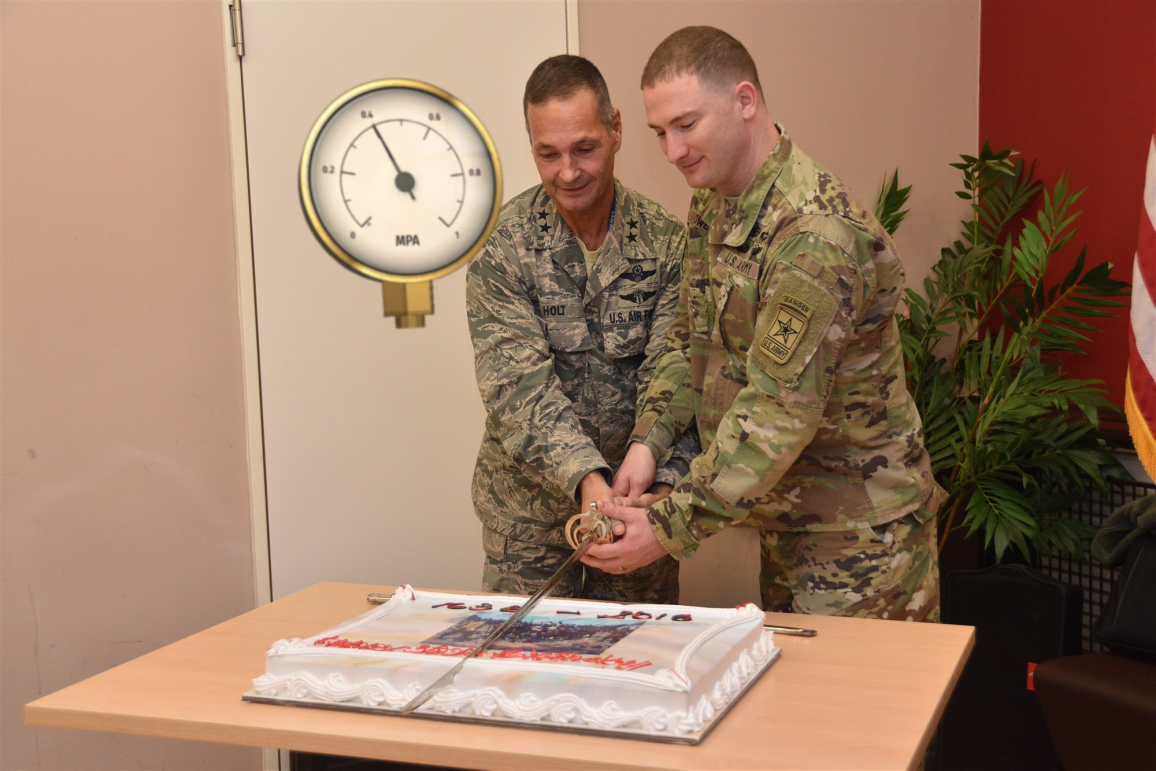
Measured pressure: 0.4 MPa
